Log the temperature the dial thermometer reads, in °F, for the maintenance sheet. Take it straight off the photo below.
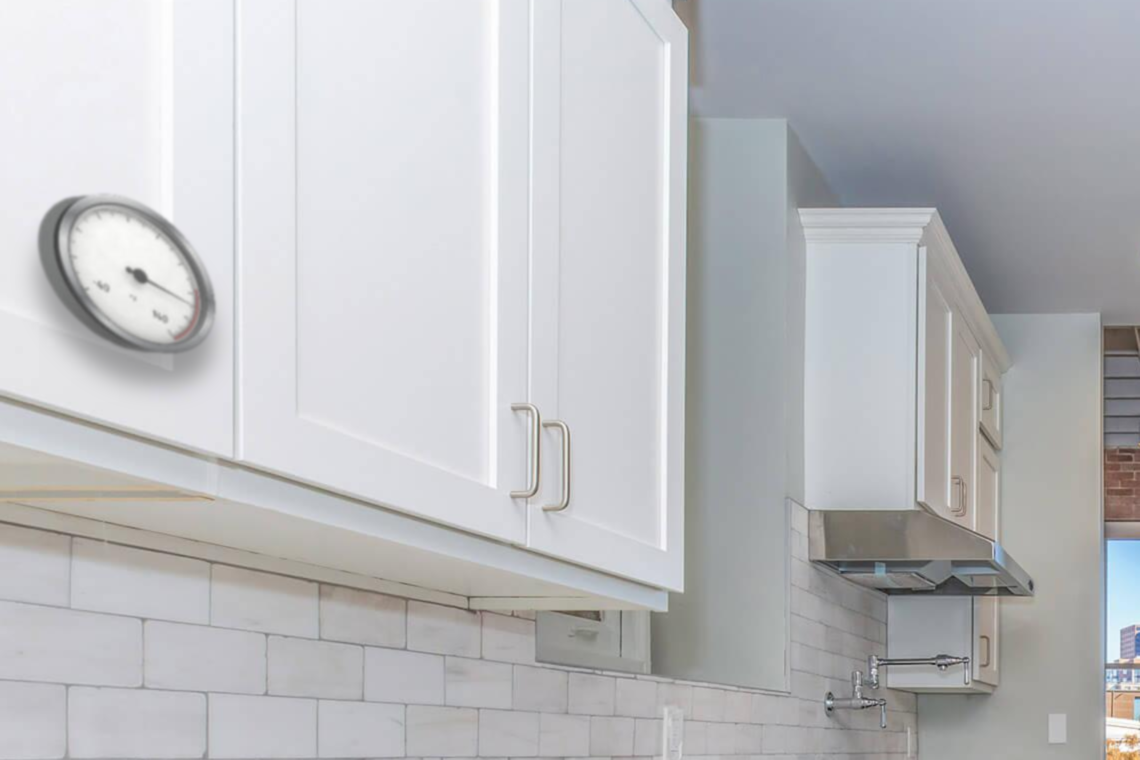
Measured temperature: 110 °F
